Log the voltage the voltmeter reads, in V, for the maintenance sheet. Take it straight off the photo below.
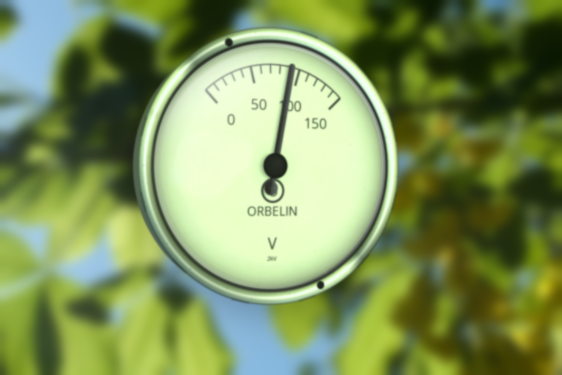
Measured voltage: 90 V
